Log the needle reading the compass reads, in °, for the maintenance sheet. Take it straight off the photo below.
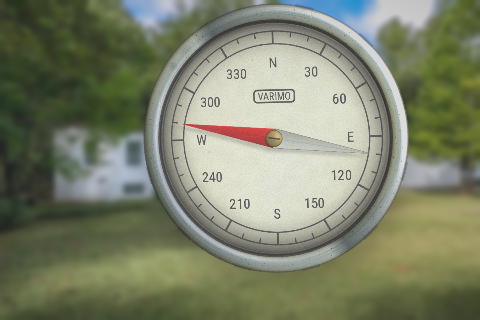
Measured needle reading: 280 °
